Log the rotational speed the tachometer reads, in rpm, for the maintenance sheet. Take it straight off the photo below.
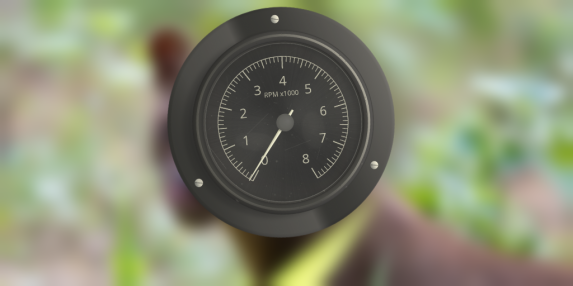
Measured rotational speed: 100 rpm
